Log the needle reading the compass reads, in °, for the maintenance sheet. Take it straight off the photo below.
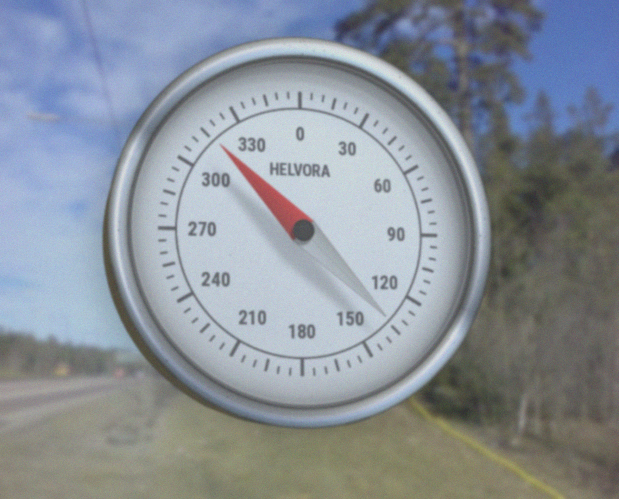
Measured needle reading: 315 °
